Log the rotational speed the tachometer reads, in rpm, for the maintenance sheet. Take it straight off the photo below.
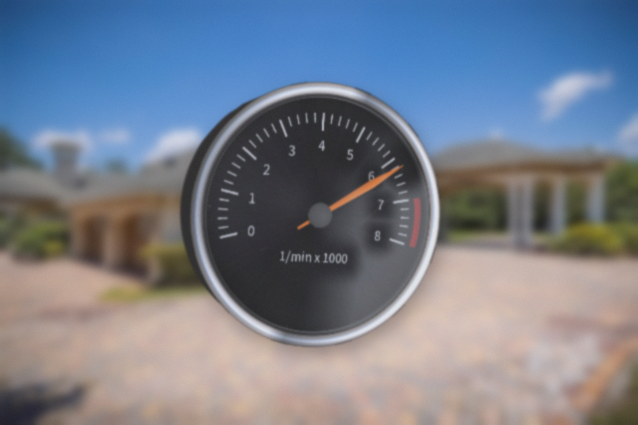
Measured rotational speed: 6200 rpm
